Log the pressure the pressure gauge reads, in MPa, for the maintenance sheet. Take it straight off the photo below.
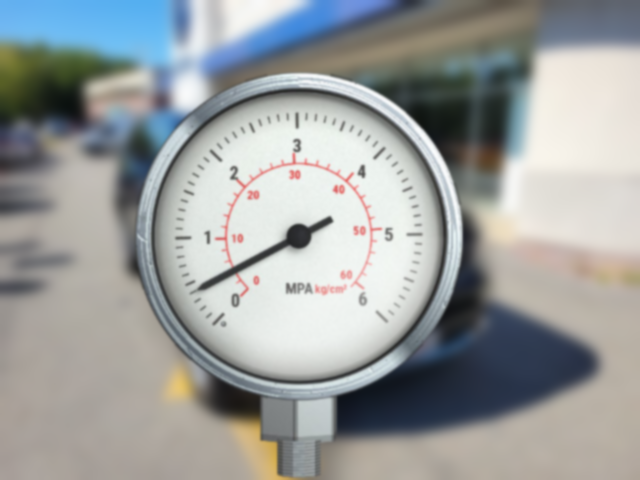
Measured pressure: 0.4 MPa
